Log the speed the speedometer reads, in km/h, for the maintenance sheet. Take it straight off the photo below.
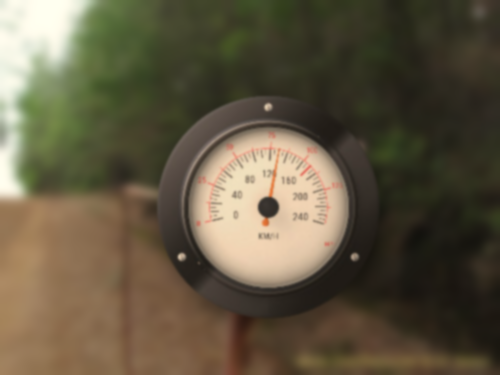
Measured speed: 130 km/h
